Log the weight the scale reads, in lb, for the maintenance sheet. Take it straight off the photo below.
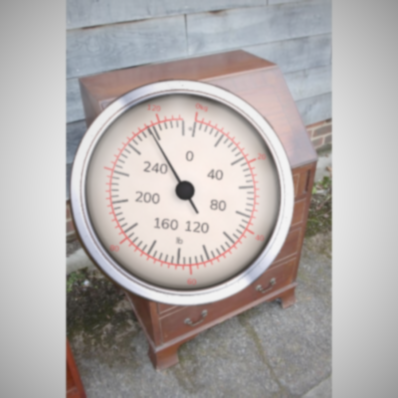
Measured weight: 256 lb
